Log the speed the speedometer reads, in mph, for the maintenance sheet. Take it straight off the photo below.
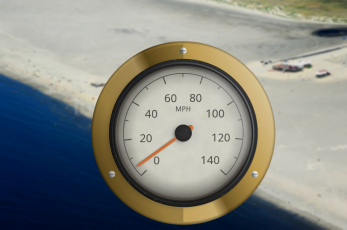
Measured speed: 5 mph
